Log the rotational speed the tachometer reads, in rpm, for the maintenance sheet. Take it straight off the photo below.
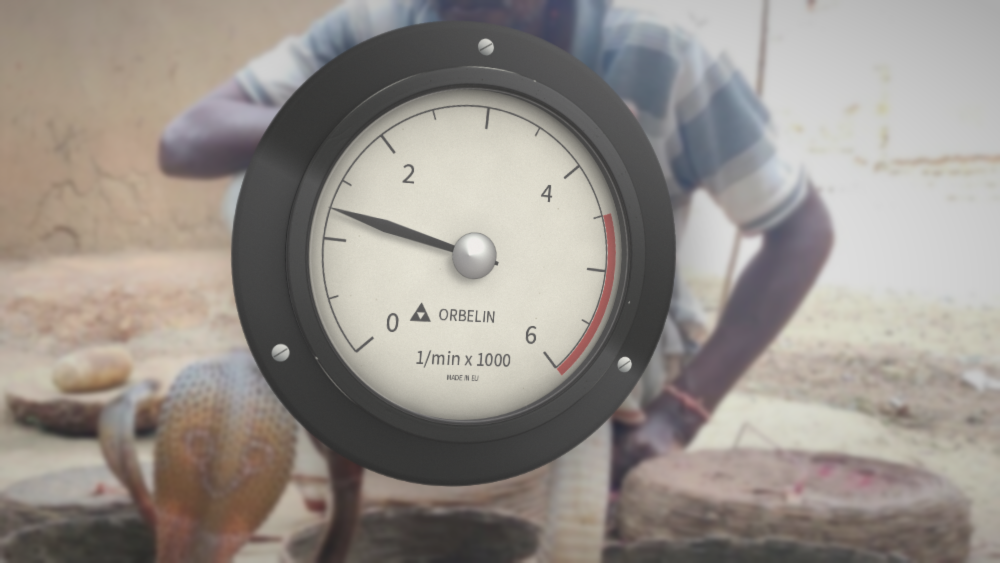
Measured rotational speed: 1250 rpm
